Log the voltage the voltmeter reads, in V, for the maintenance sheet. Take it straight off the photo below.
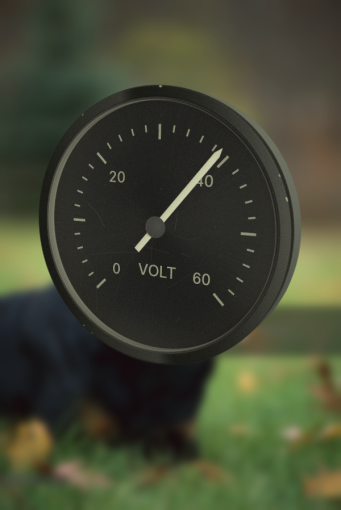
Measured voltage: 39 V
